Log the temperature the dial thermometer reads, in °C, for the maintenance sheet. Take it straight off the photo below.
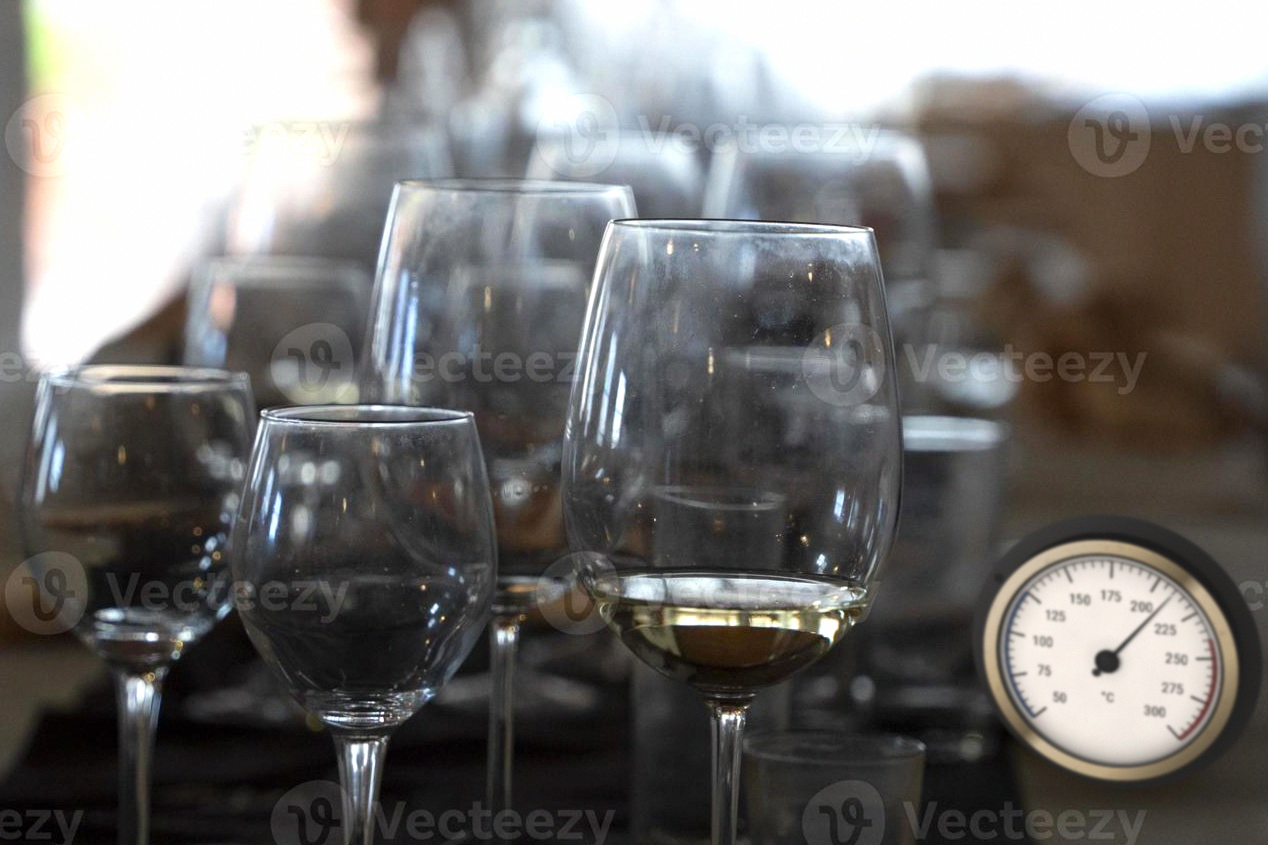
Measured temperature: 210 °C
